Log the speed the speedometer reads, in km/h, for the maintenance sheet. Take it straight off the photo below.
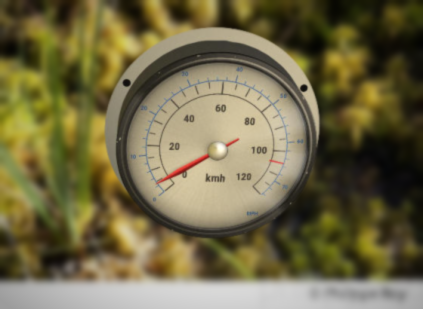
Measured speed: 5 km/h
